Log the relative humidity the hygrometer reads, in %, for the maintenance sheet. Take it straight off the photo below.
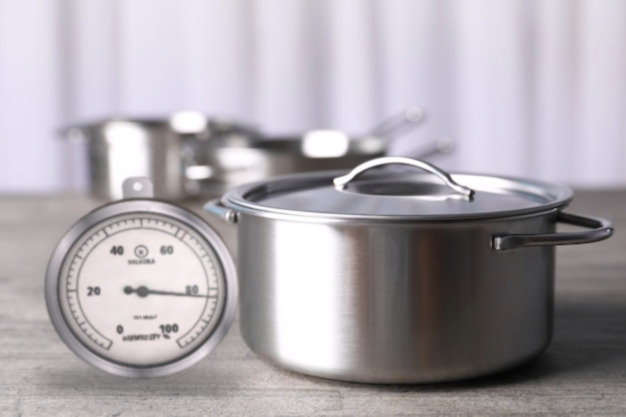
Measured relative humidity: 82 %
